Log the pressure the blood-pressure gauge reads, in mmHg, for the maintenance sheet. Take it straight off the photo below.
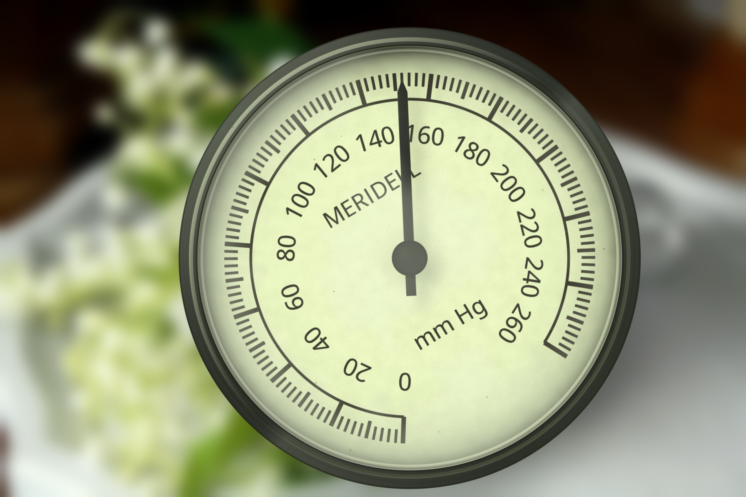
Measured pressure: 152 mmHg
